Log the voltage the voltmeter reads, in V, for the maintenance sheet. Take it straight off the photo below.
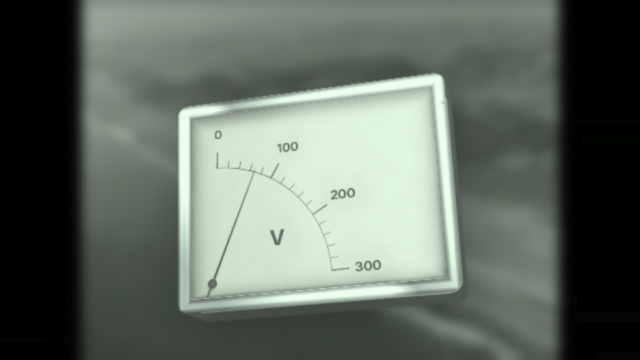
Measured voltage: 70 V
